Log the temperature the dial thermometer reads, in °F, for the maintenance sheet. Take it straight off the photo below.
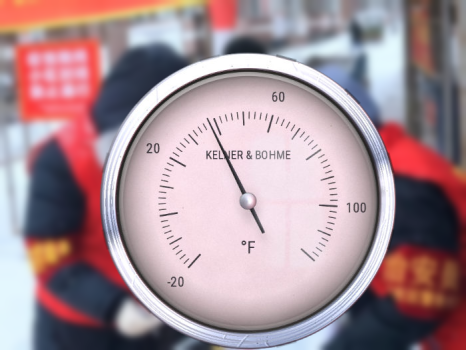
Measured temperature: 38 °F
